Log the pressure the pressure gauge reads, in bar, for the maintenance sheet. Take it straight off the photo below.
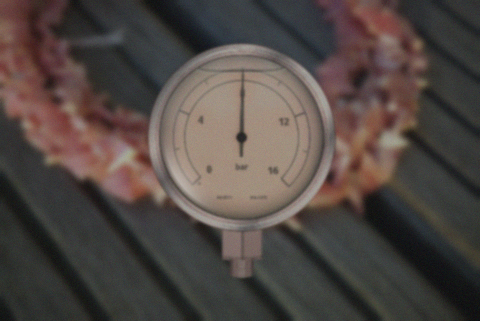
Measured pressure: 8 bar
